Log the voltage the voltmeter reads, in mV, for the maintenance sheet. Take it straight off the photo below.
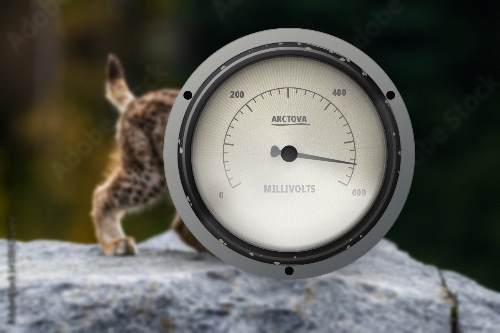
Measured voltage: 550 mV
